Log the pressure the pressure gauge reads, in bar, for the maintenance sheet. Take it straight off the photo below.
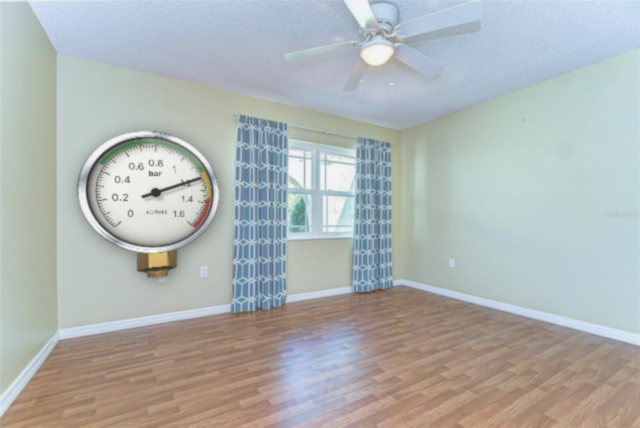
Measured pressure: 1.2 bar
